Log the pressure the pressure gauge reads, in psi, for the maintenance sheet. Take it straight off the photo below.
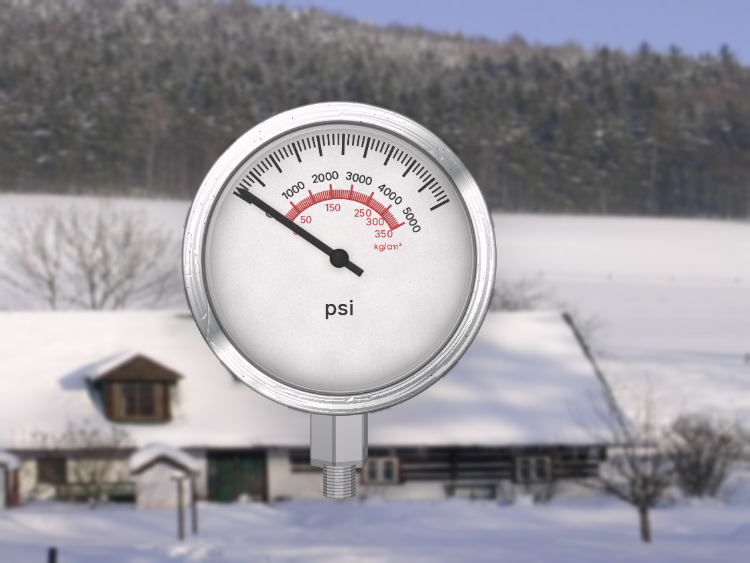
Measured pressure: 100 psi
